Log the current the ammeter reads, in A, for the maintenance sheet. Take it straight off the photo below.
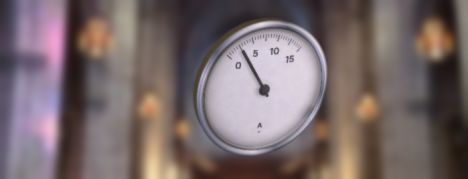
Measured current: 2.5 A
